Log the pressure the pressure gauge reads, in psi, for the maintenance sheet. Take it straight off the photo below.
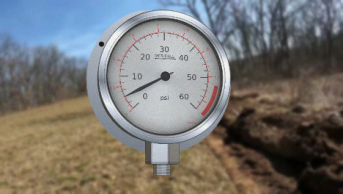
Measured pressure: 4 psi
